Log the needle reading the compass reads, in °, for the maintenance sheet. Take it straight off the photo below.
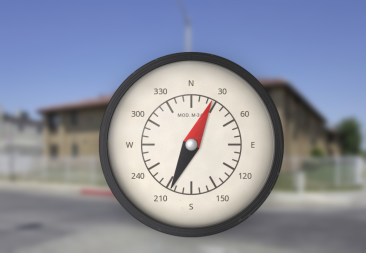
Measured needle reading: 25 °
